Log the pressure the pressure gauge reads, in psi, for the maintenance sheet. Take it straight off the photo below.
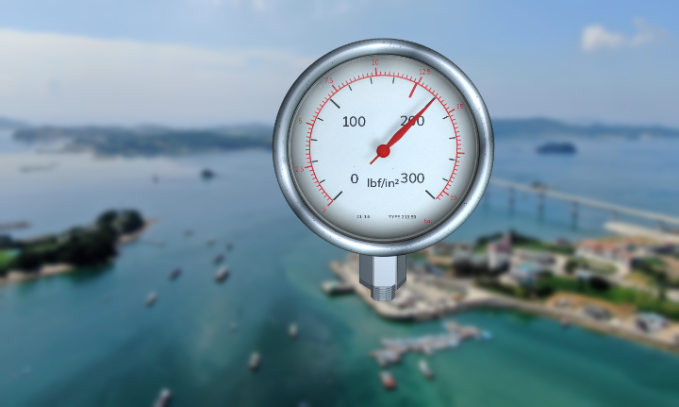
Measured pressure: 200 psi
